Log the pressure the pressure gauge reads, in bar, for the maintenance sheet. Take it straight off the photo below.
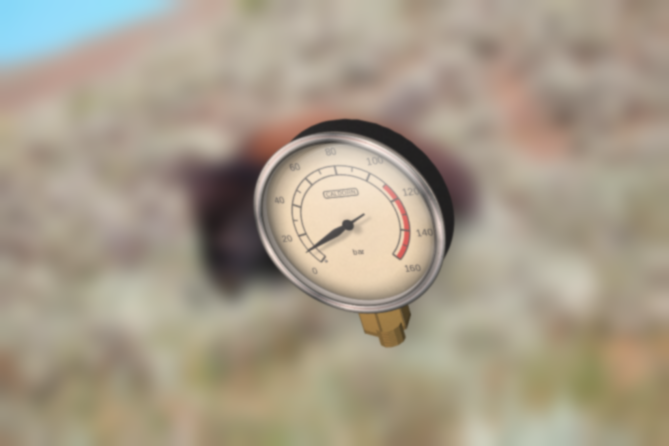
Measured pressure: 10 bar
